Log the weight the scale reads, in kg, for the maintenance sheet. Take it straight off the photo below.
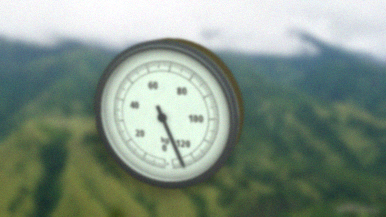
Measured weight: 125 kg
